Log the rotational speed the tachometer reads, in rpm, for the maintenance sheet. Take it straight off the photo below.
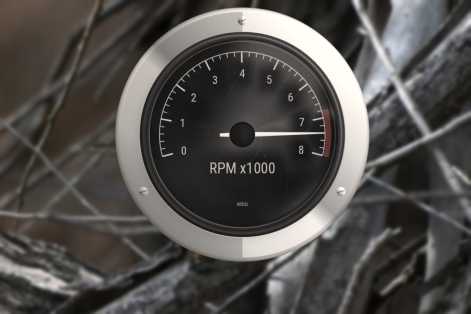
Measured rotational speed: 7400 rpm
